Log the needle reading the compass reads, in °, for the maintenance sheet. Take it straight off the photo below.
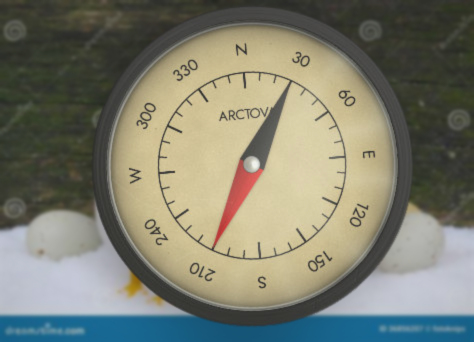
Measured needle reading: 210 °
